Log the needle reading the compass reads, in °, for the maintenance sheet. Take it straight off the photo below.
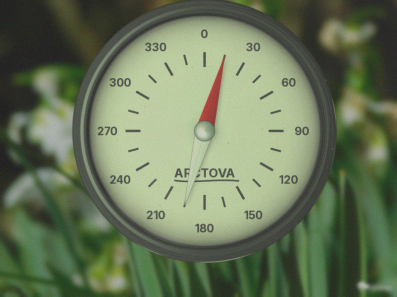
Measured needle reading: 15 °
